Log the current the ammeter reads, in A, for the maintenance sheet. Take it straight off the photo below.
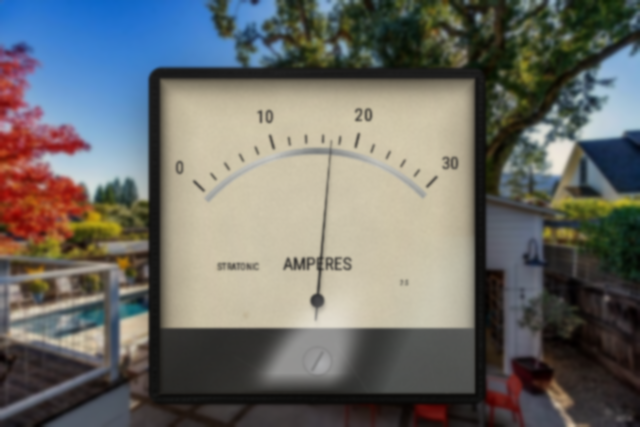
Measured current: 17 A
